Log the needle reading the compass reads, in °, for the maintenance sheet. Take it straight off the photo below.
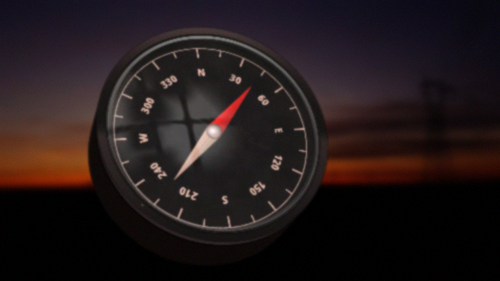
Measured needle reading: 45 °
